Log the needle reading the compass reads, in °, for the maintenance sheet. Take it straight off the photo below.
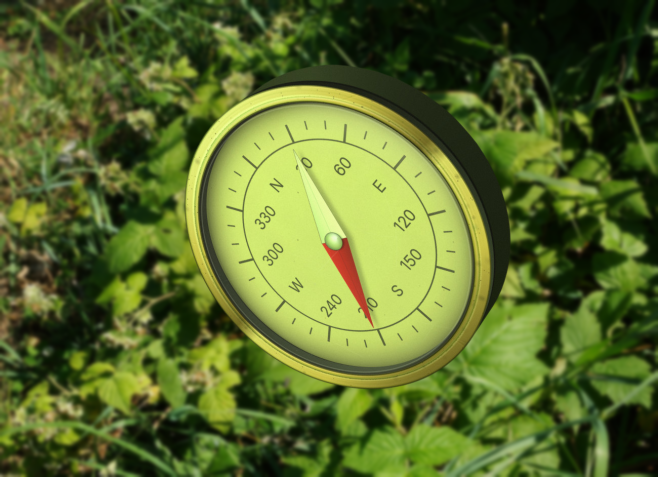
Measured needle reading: 210 °
